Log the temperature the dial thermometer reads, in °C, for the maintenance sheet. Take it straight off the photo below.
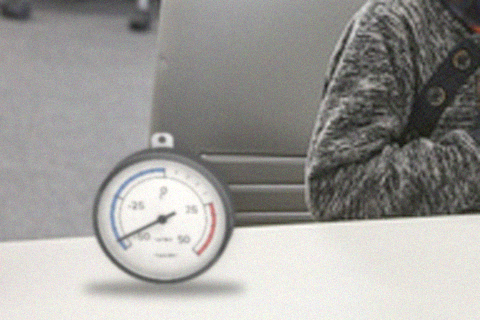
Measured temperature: -45 °C
